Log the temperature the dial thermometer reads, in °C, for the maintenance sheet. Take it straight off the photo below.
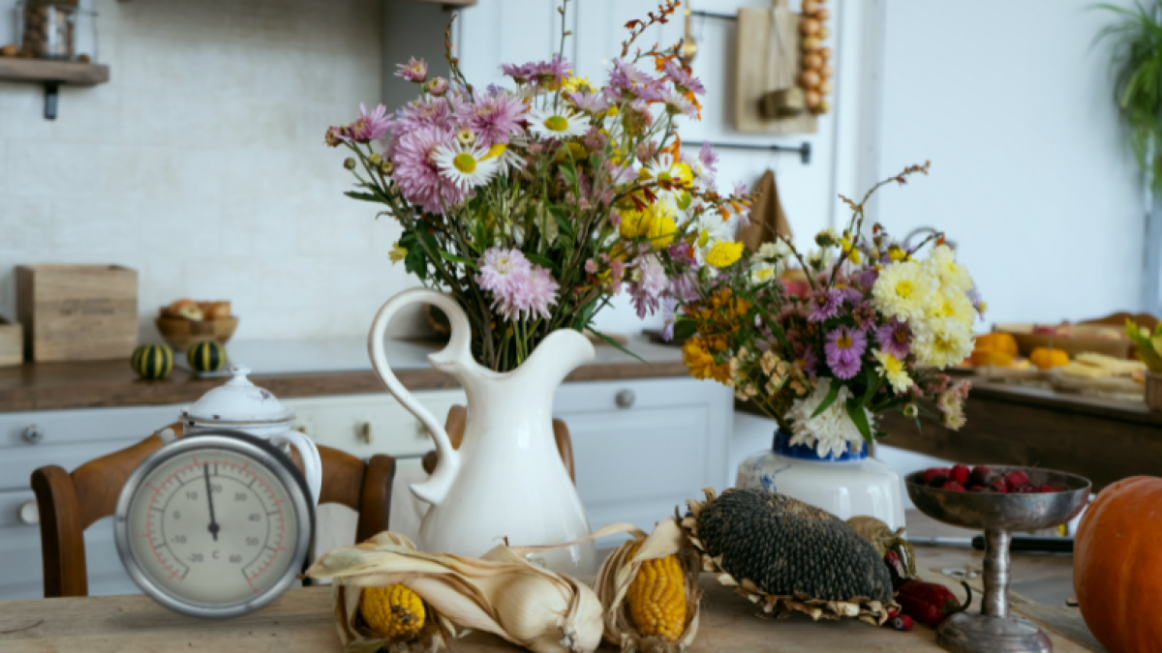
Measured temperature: 18 °C
